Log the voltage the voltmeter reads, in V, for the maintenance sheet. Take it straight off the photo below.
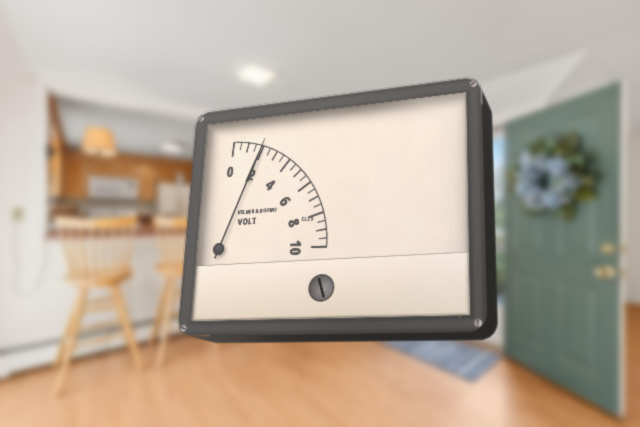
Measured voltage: 2 V
